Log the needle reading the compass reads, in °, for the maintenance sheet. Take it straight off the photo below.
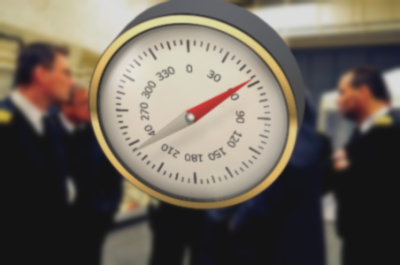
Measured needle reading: 55 °
